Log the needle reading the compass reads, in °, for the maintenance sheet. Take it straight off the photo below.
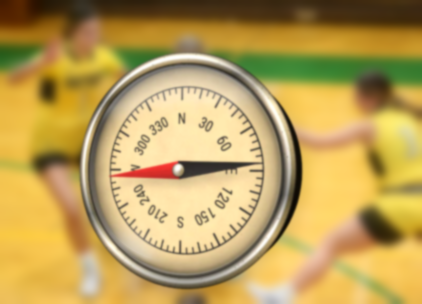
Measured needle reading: 265 °
